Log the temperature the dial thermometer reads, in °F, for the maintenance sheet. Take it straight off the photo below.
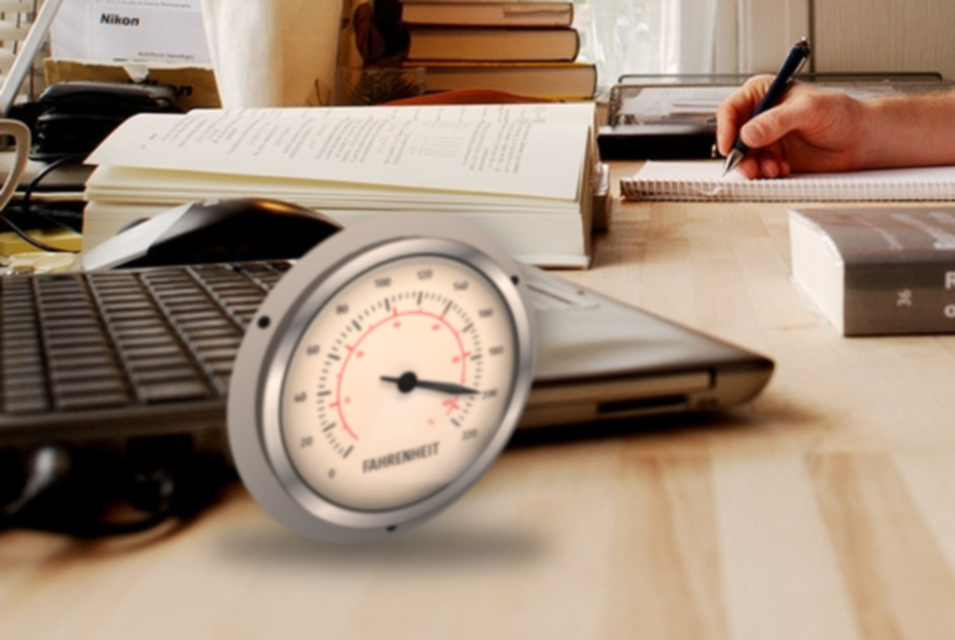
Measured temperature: 200 °F
